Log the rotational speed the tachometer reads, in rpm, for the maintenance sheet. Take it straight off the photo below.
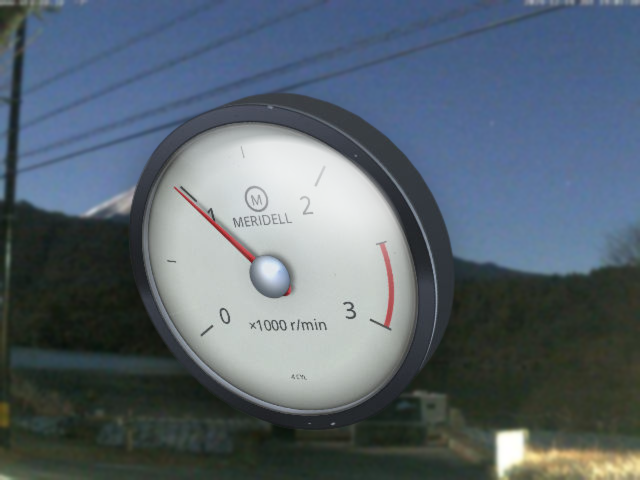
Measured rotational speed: 1000 rpm
